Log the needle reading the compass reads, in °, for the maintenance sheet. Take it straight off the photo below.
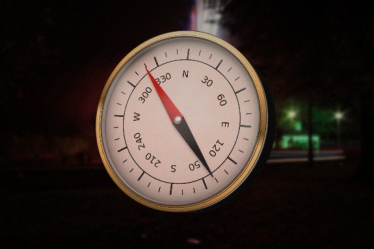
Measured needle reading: 320 °
